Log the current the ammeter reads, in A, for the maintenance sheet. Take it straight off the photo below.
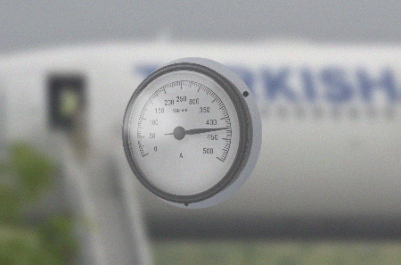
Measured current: 425 A
